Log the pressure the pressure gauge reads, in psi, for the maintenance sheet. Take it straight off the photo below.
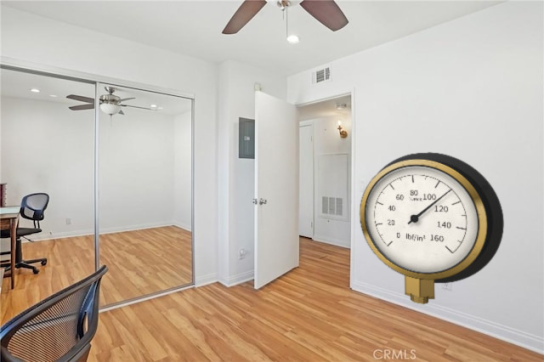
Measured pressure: 110 psi
